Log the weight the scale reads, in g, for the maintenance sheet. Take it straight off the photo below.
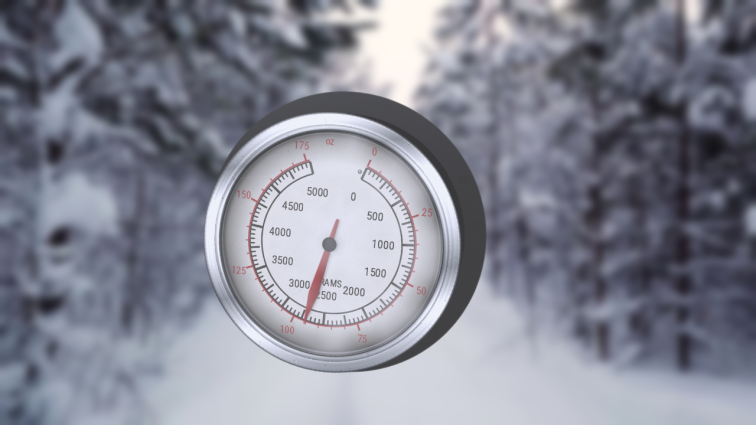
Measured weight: 2700 g
